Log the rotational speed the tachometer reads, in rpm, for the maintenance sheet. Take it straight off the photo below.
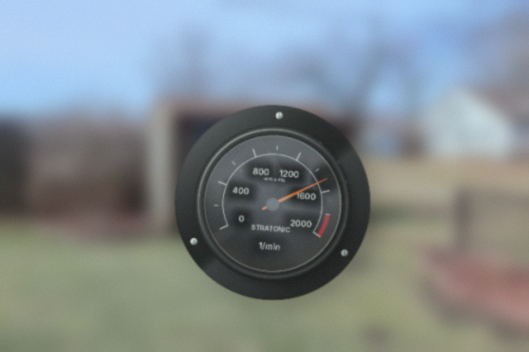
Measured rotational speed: 1500 rpm
